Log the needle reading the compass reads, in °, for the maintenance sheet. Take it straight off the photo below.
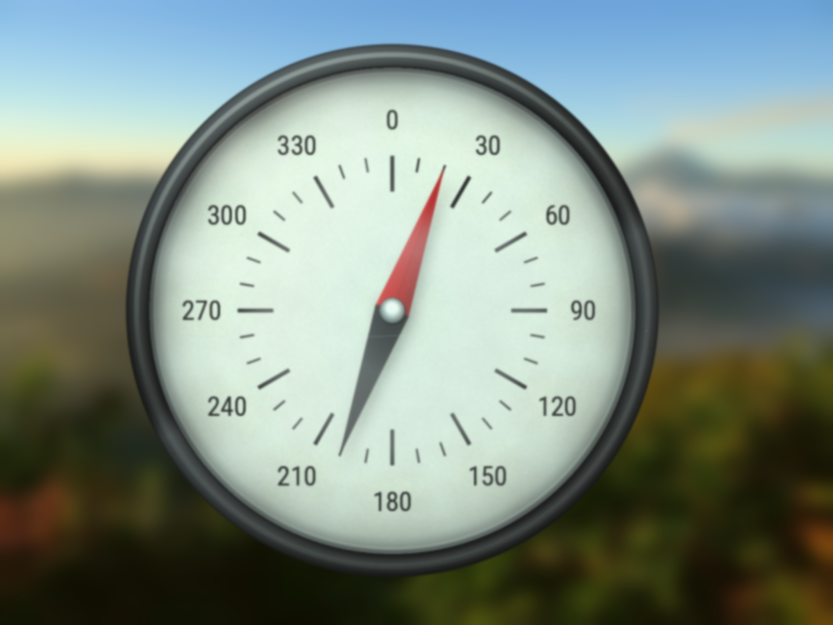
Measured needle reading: 20 °
